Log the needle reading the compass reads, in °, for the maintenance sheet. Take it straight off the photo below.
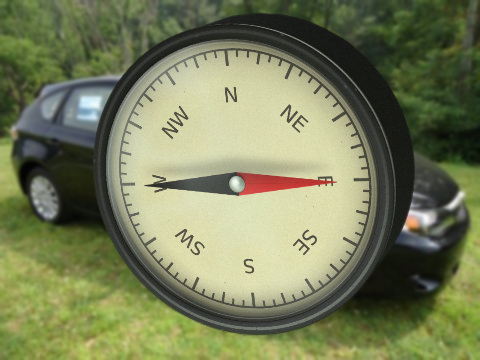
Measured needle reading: 90 °
